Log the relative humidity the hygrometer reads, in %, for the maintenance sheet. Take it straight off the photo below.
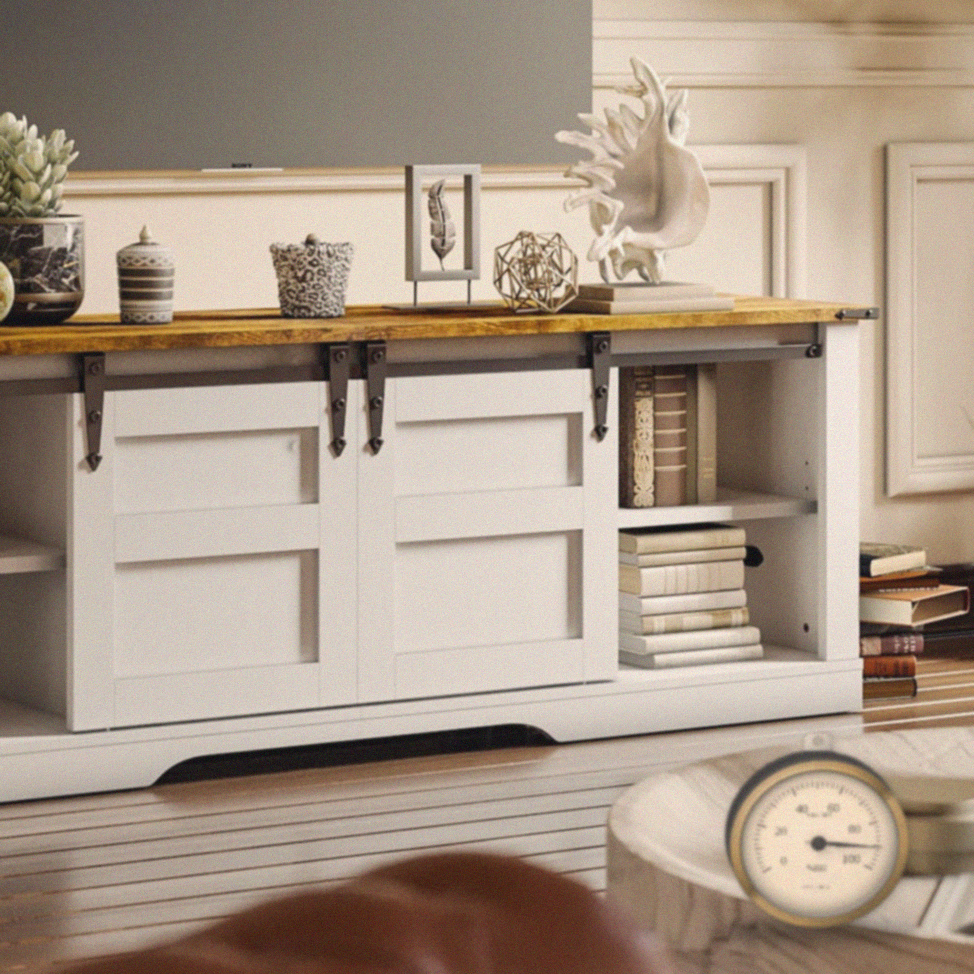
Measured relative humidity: 90 %
